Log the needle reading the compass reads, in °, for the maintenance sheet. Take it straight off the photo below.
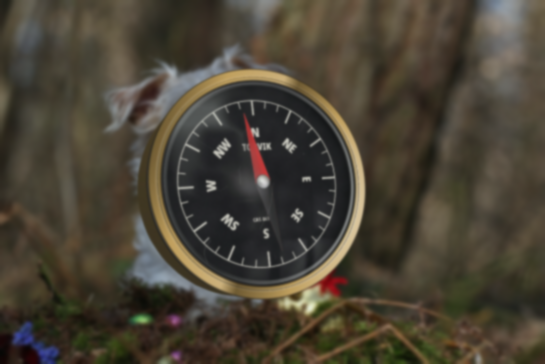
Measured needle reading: 350 °
